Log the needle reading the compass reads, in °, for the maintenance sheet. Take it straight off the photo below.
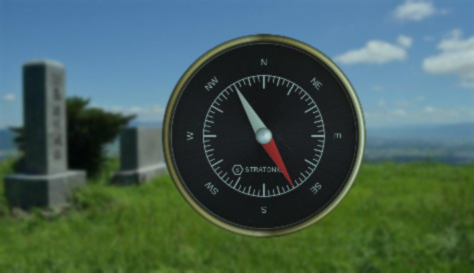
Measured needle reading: 150 °
